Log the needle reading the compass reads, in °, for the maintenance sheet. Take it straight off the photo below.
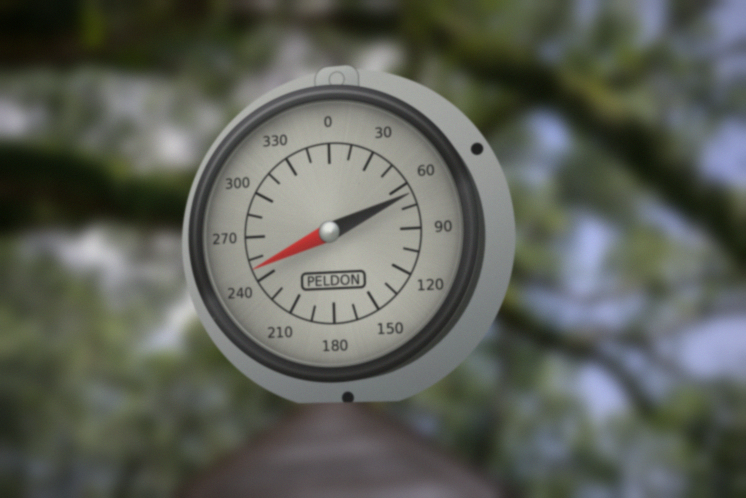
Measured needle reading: 247.5 °
